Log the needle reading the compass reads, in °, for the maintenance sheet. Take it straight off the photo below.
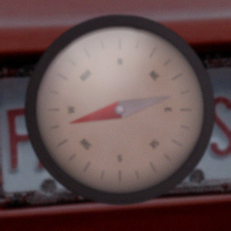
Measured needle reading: 255 °
